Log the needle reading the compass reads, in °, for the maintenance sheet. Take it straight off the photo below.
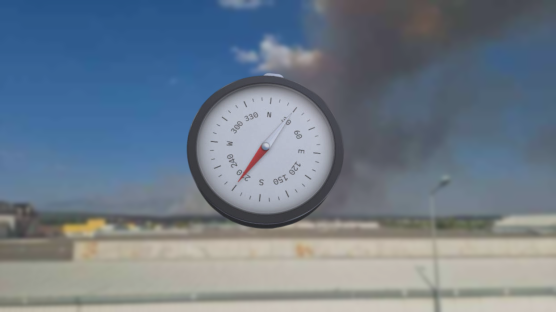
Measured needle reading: 210 °
